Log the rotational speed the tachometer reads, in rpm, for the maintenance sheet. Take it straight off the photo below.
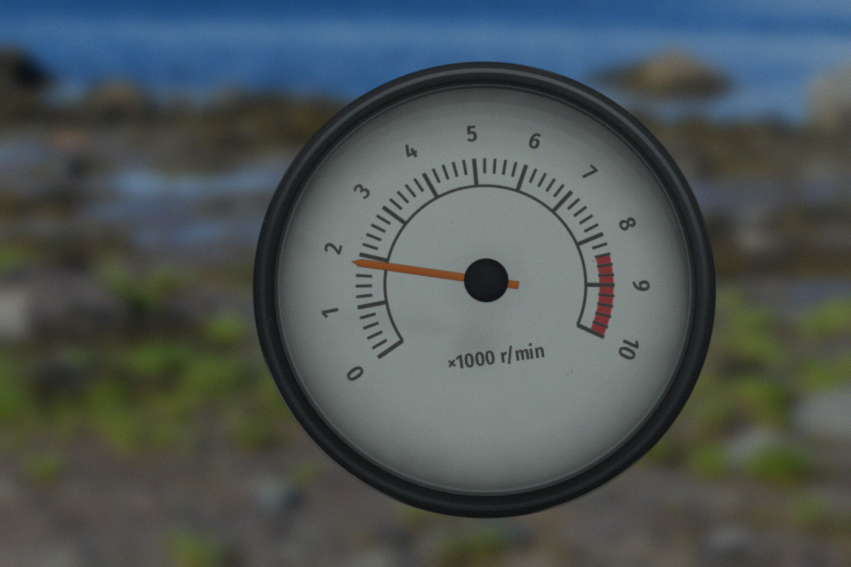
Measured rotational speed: 1800 rpm
